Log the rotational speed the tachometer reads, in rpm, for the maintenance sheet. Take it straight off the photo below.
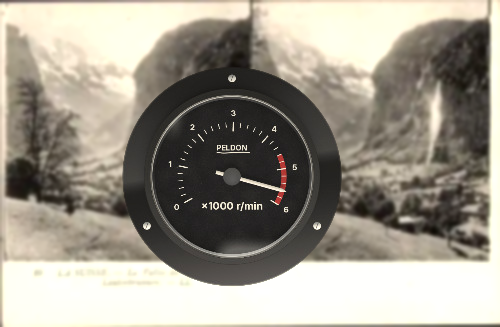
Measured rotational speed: 5600 rpm
